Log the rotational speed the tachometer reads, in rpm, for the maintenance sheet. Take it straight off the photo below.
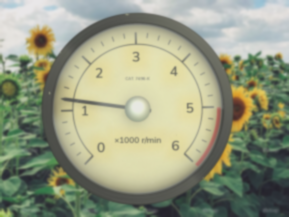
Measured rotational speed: 1200 rpm
